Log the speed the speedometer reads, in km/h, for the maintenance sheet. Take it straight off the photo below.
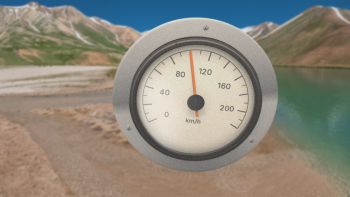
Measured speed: 100 km/h
